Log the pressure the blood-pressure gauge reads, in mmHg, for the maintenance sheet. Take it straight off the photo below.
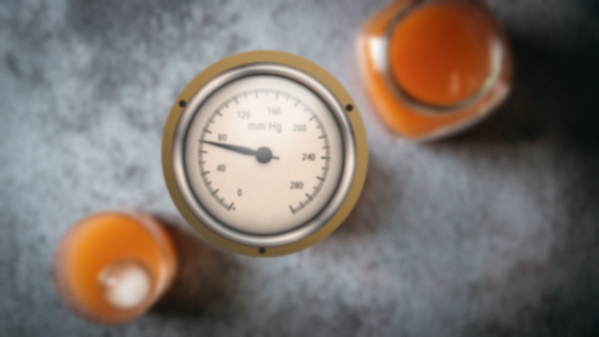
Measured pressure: 70 mmHg
